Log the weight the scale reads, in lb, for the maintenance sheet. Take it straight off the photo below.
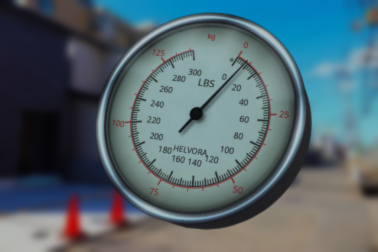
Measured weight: 10 lb
